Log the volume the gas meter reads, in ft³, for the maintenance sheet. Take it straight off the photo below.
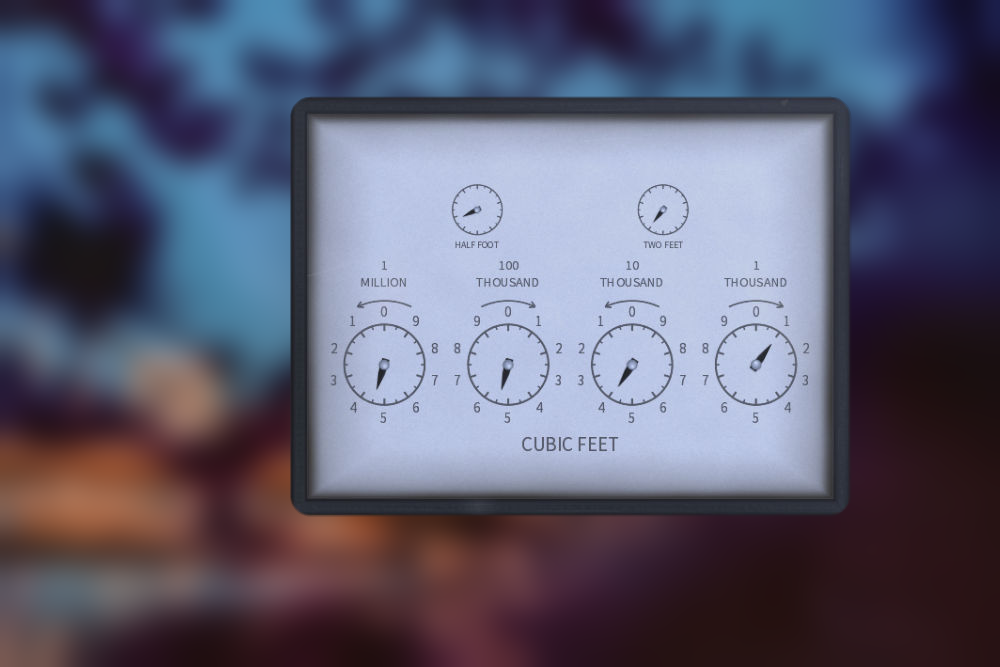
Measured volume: 454100 ft³
